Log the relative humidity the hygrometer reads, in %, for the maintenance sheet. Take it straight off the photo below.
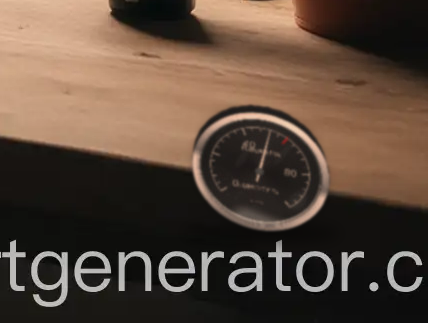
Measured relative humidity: 52 %
